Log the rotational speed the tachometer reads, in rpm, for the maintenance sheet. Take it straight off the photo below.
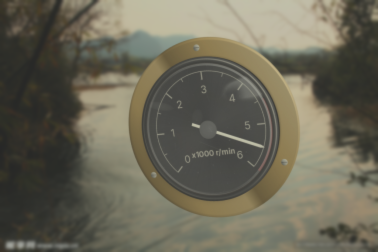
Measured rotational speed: 5500 rpm
